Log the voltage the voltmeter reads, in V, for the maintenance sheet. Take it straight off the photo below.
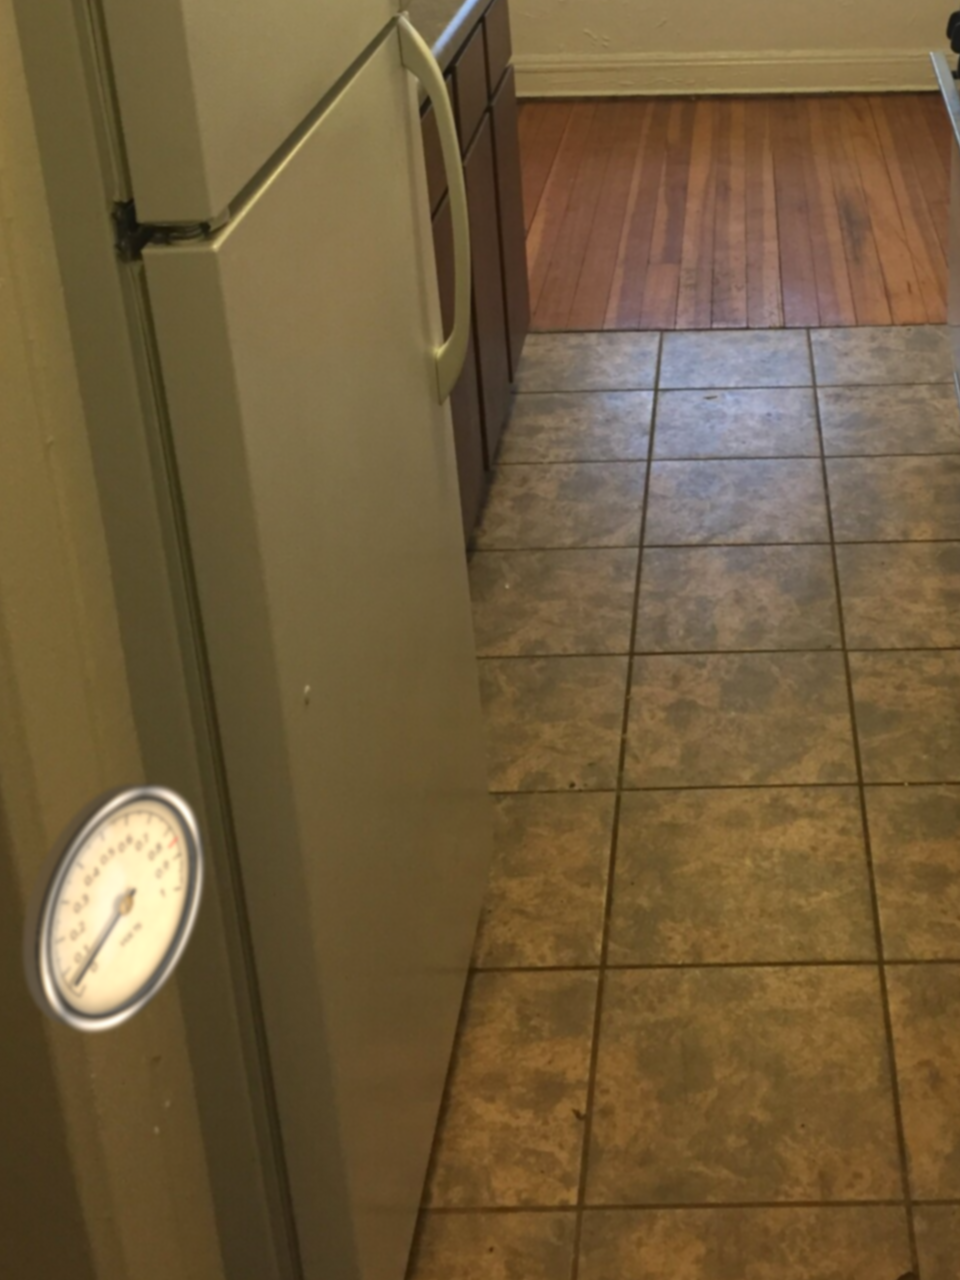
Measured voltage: 0.05 V
